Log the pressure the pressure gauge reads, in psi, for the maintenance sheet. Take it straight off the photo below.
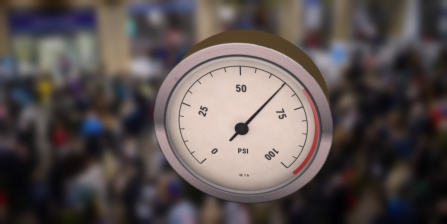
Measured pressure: 65 psi
